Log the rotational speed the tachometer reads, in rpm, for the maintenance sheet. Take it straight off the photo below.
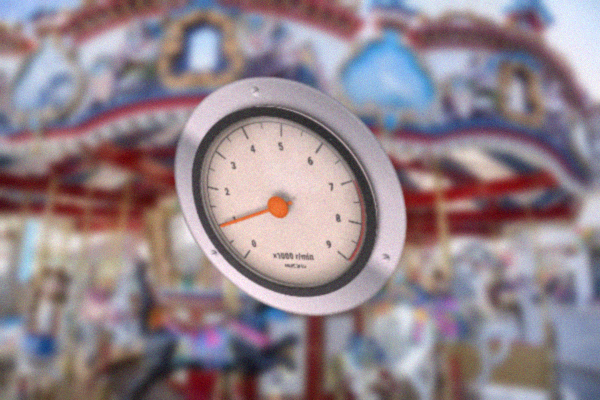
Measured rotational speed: 1000 rpm
